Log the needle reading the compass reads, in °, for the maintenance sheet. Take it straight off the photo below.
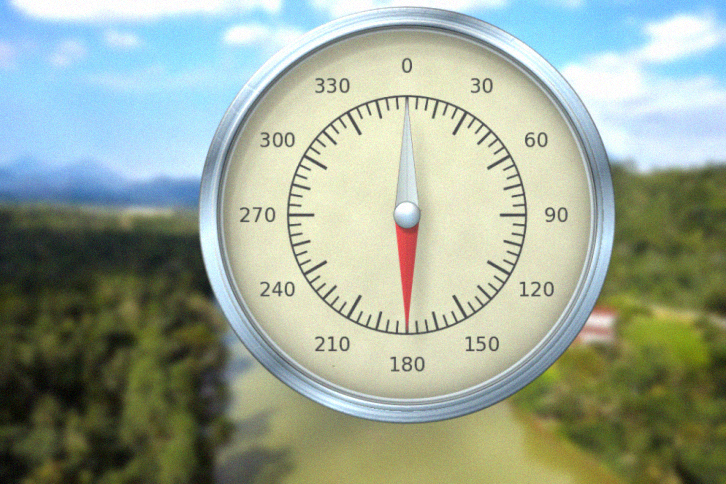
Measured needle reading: 180 °
